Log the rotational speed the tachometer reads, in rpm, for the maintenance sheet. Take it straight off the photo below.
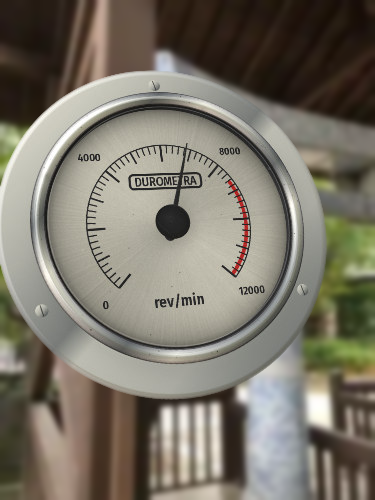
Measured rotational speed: 6800 rpm
